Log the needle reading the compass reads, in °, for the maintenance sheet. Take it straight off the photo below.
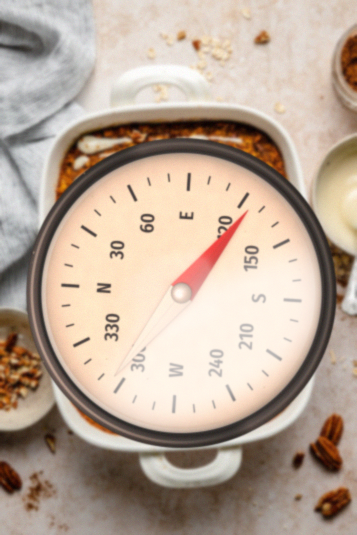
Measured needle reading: 125 °
